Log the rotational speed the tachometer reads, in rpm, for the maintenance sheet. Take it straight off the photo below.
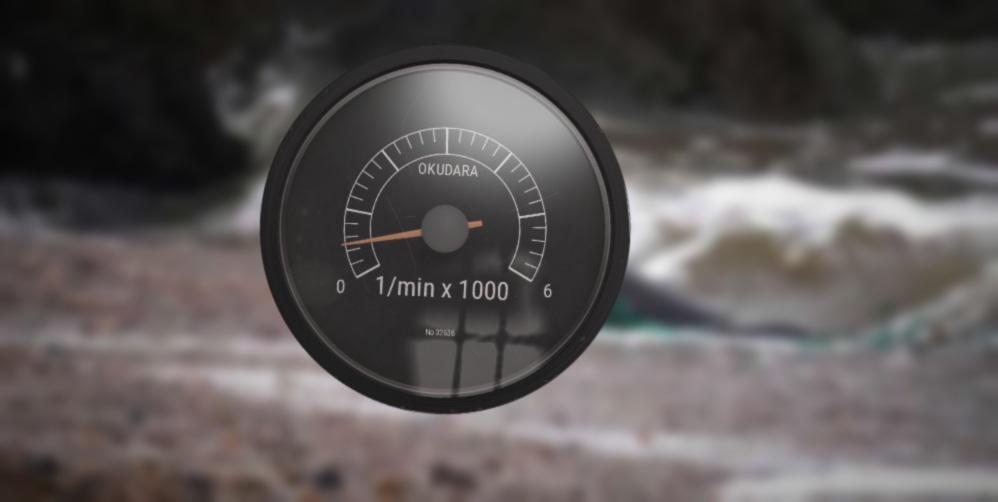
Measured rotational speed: 500 rpm
